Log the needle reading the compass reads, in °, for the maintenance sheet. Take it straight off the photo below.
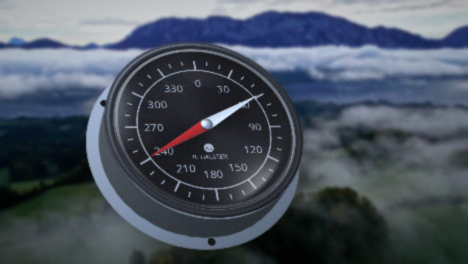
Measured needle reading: 240 °
